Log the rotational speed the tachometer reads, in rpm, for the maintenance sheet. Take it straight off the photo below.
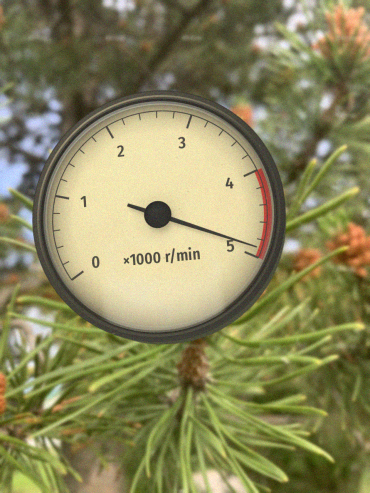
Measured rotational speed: 4900 rpm
